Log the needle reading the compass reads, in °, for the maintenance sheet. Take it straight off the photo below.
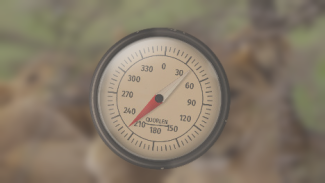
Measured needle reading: 220 °
